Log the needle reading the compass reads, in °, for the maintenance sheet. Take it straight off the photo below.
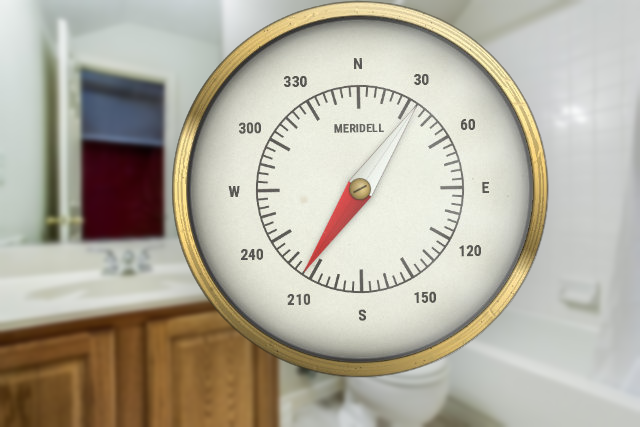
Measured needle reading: 215 °
